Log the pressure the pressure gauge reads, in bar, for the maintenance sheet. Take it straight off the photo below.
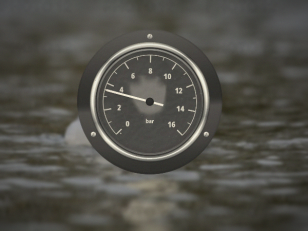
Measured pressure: 3.5 bar
